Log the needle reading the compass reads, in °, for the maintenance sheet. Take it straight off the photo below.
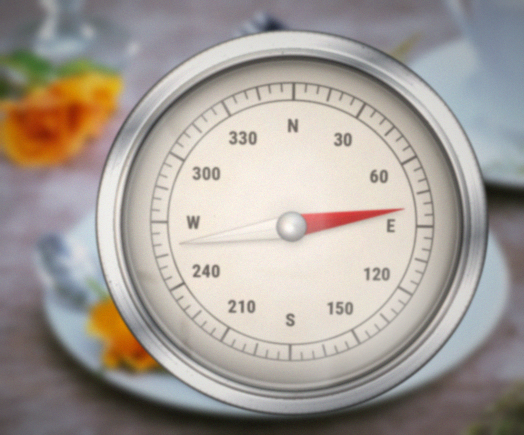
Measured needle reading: 80 °
